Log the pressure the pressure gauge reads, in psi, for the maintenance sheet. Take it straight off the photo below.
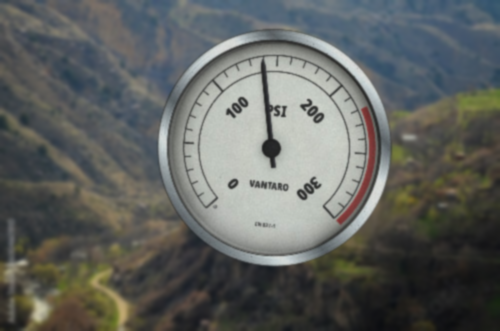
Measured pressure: 140 psi
